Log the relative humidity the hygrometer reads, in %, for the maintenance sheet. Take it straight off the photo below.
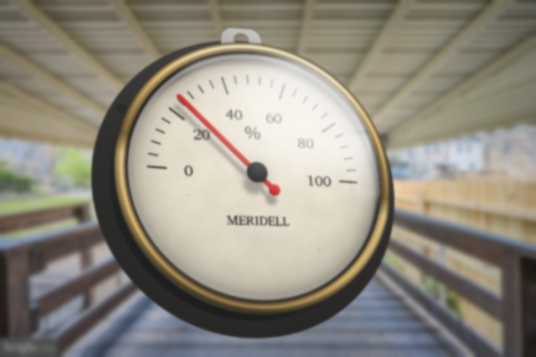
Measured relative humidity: 24 %
